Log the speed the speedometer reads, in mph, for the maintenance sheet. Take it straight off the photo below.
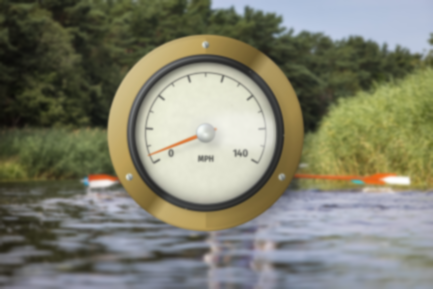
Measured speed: 5 mph
